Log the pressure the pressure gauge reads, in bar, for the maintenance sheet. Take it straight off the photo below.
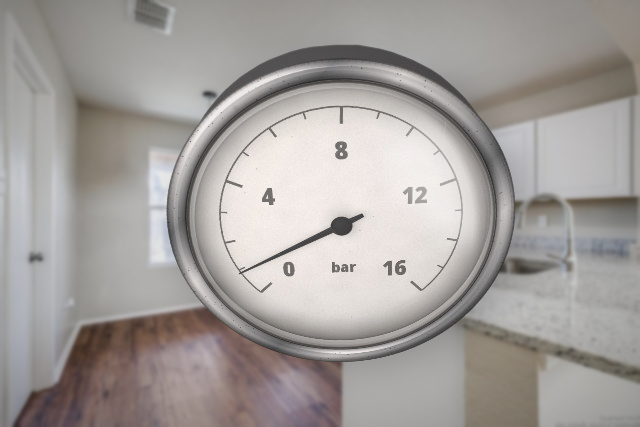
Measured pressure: 1 bar
